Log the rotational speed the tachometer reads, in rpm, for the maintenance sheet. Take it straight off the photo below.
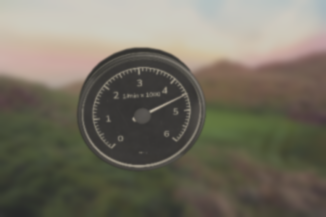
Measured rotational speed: 4500 rpm
